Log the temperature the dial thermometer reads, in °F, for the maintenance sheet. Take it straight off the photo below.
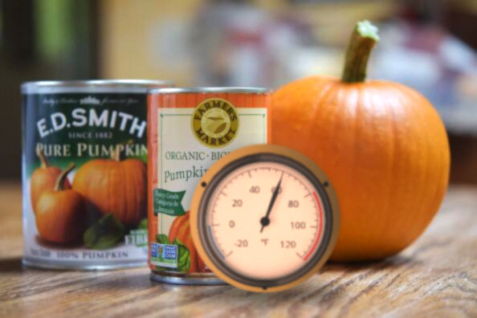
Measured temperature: 60 °F
